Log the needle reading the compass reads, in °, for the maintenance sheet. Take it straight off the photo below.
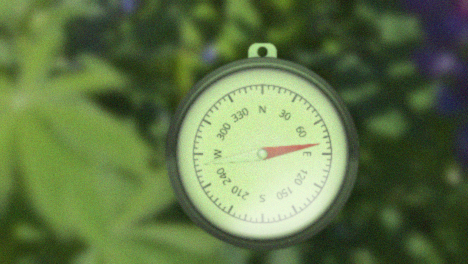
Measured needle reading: 80 °
